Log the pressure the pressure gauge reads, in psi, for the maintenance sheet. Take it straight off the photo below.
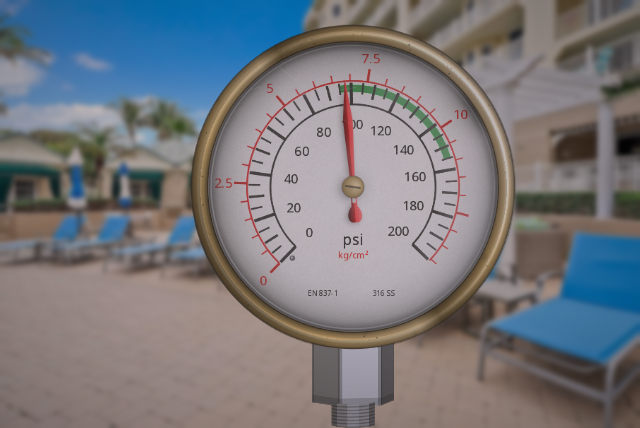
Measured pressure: 97.5 psi
